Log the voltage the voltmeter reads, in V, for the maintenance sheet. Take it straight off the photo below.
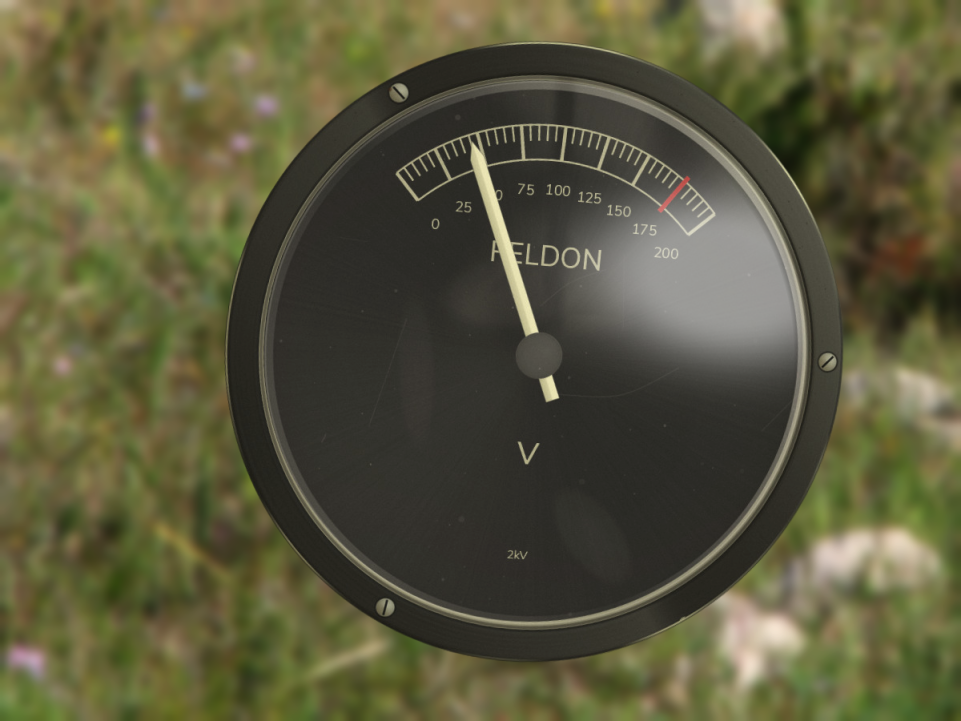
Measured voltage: 45 V
